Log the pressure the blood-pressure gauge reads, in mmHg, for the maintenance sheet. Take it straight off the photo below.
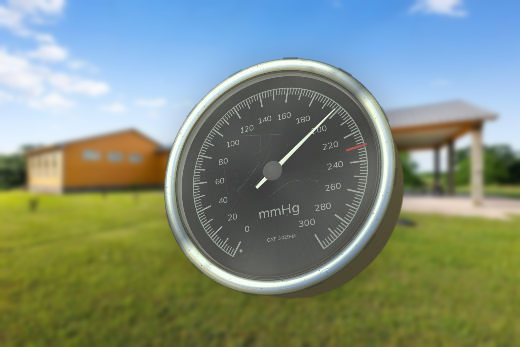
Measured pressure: 200 mmHg
